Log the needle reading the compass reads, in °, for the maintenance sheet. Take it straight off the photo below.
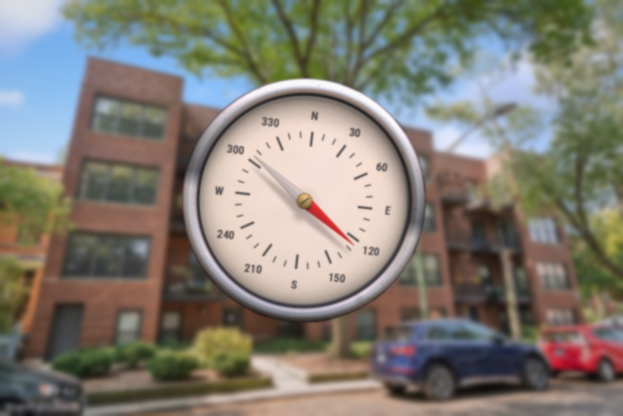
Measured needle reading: 125 °
